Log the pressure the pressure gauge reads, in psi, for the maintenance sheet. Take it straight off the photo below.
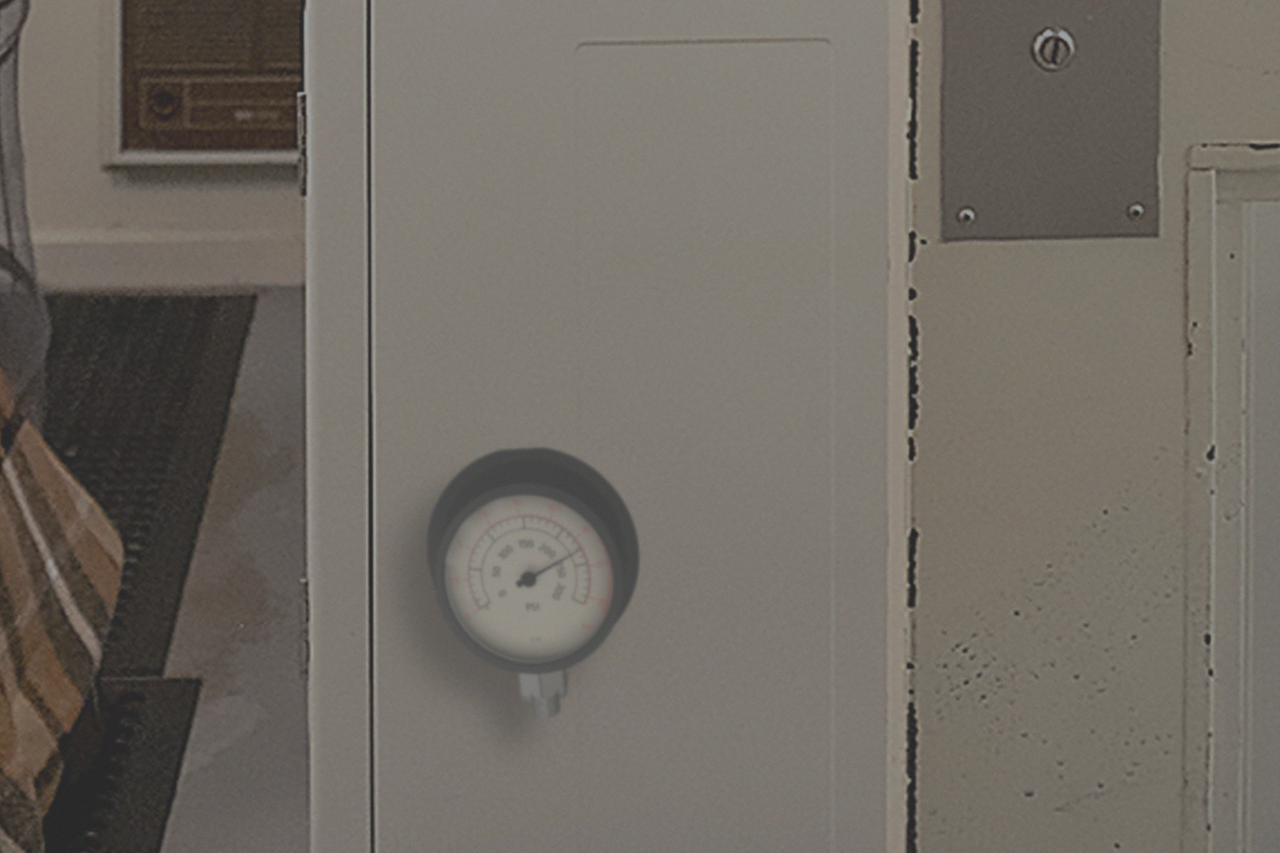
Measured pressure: 230 psi
